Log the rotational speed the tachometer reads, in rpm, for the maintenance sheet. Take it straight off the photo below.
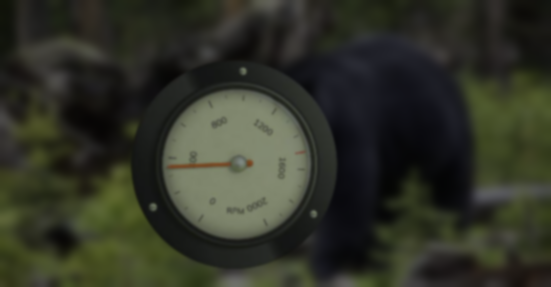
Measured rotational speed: 350 rpm
